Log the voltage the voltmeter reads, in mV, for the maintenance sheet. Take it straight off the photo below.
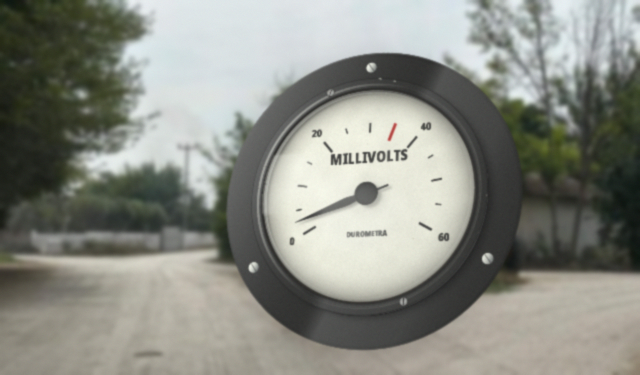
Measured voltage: 2.5 mV
